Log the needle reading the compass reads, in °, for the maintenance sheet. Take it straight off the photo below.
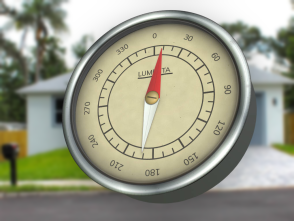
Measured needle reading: 10 °
